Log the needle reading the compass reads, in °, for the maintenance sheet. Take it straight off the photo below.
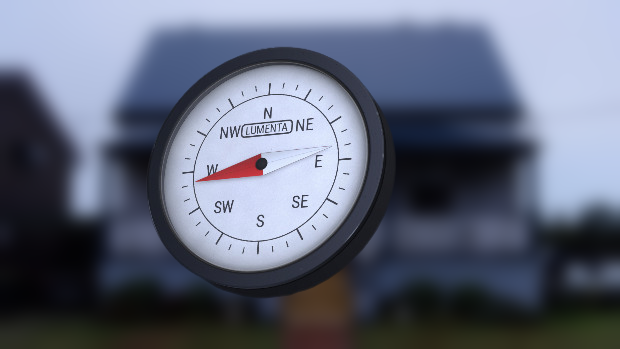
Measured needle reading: 260 °
